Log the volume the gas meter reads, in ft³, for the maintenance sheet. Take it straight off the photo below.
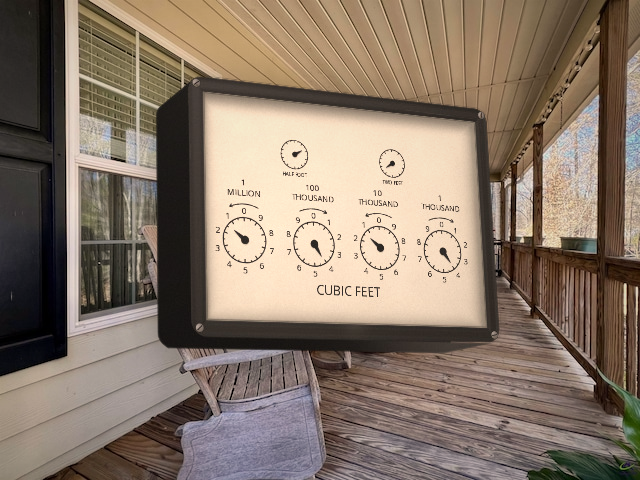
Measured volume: 141400 ft³
